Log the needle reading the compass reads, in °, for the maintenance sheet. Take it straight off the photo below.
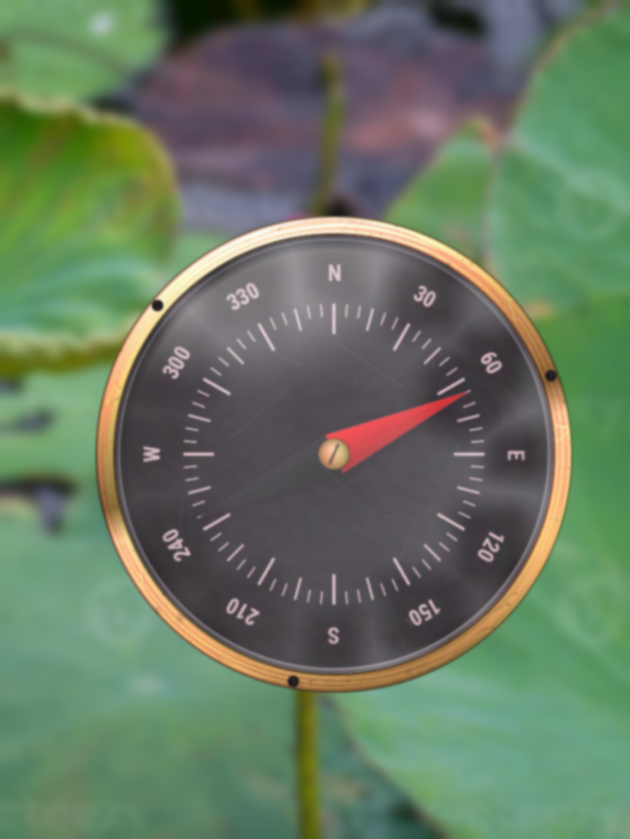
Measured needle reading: 65 °
